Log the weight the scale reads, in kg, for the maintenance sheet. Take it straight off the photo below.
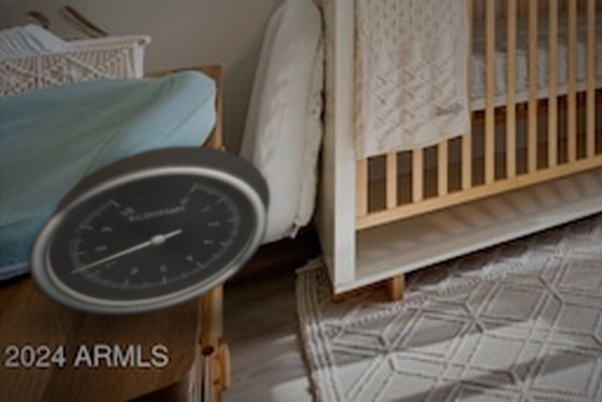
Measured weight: 7.5 kg
